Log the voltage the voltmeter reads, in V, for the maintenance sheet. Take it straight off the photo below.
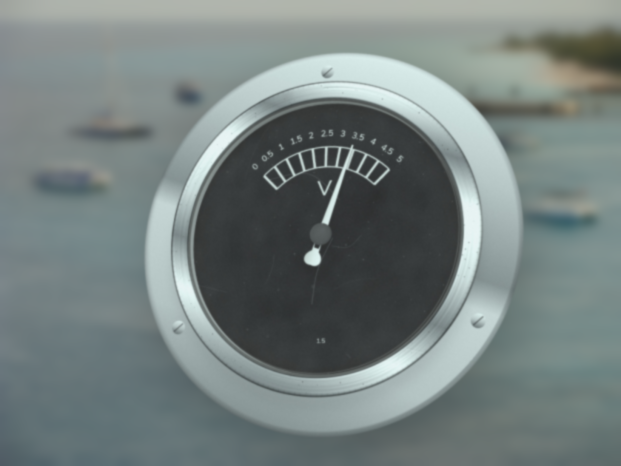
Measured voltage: 3.5 V
